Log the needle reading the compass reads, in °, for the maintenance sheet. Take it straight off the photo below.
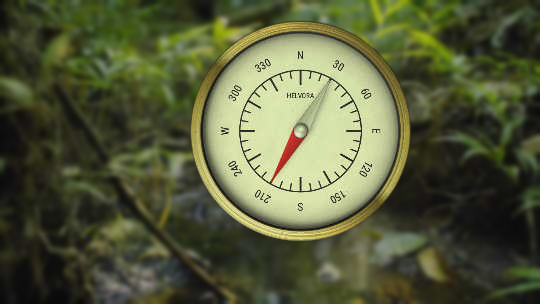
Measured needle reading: 210 °
